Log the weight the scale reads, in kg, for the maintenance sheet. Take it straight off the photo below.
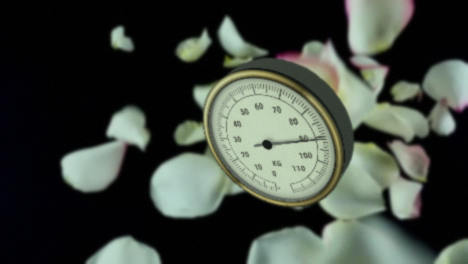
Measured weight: 90 kg
